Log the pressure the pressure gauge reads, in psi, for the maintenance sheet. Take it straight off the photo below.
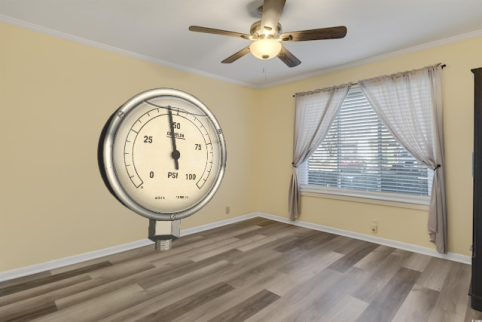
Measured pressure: 45 psi
